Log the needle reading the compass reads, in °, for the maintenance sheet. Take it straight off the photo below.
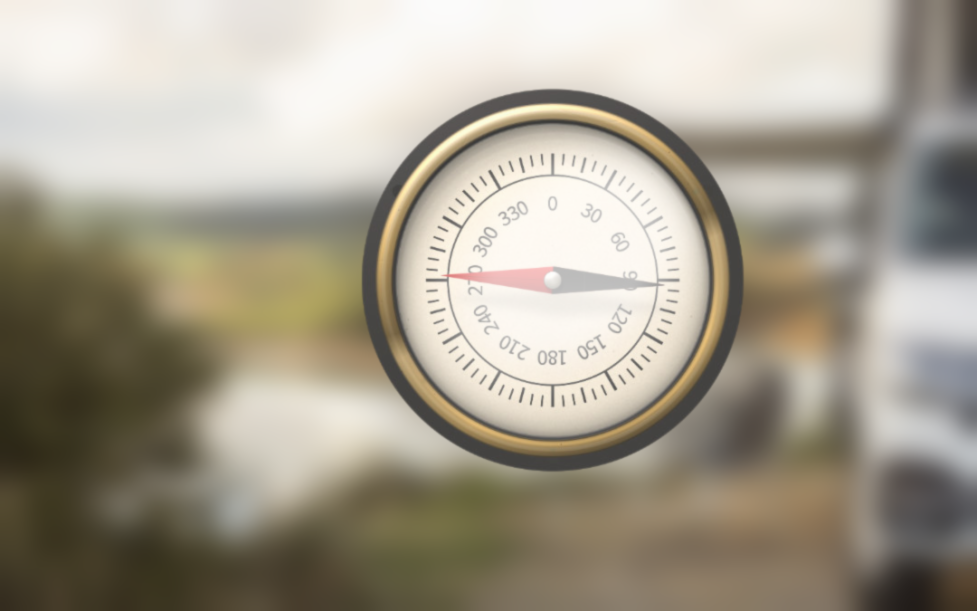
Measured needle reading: 272.5 °
